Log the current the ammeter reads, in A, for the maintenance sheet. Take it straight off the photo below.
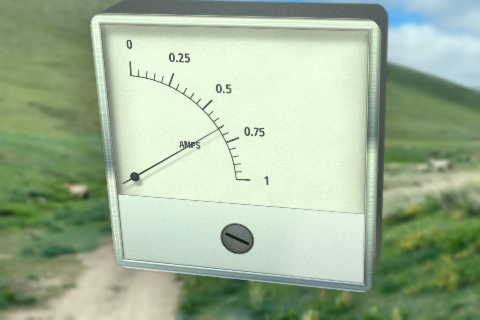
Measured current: 0.65 A
